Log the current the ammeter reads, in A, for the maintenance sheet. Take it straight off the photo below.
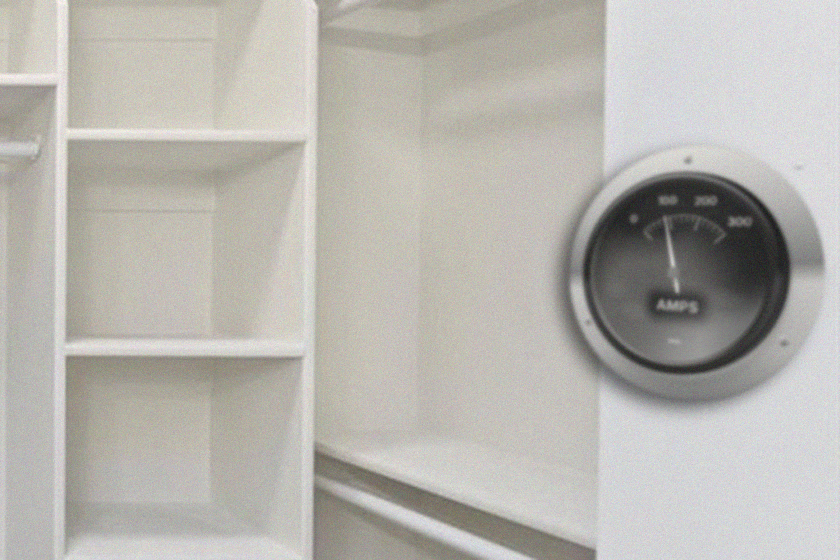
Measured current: 100 A
